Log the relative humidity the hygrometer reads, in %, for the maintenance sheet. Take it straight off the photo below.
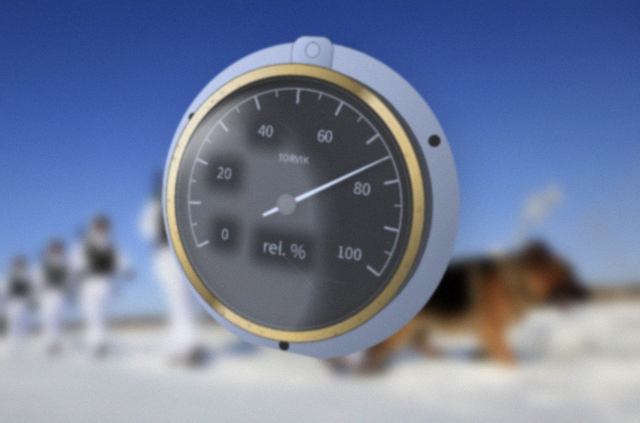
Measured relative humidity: 75 %
